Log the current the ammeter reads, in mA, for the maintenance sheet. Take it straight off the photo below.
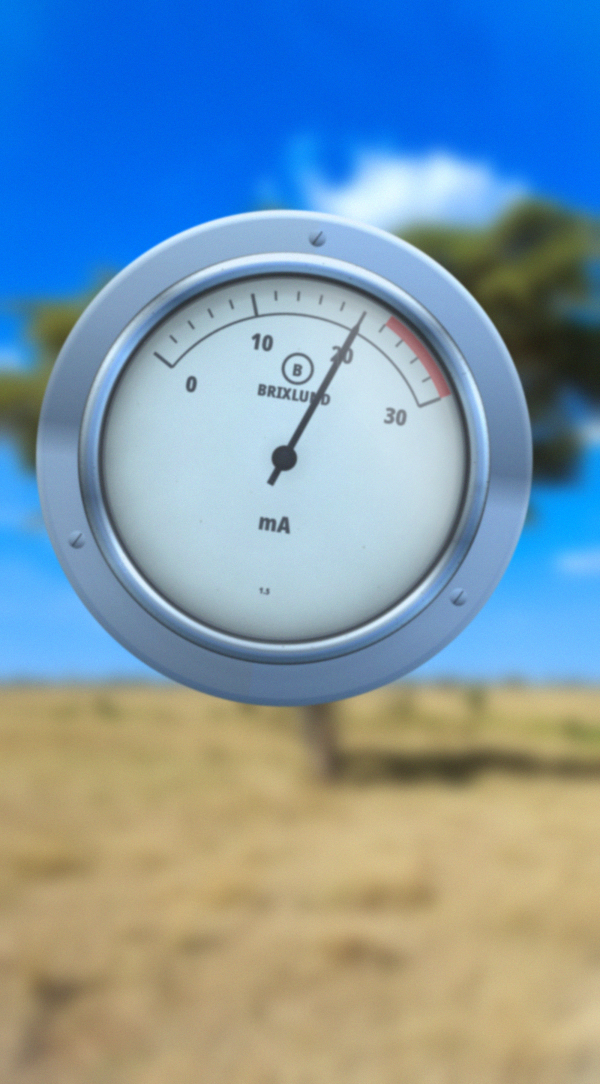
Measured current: 20 mA
